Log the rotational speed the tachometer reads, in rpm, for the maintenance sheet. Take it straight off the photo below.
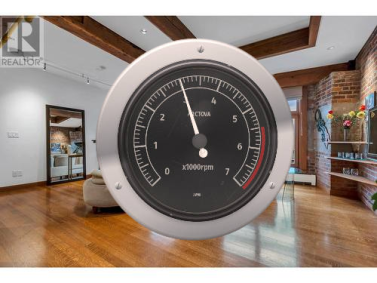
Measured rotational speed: 3000 rpm
